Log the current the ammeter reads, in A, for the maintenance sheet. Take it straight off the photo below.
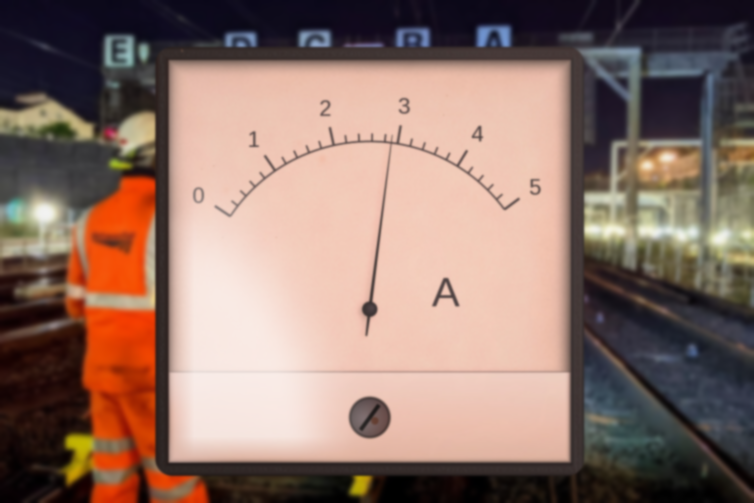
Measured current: 2.9 A
